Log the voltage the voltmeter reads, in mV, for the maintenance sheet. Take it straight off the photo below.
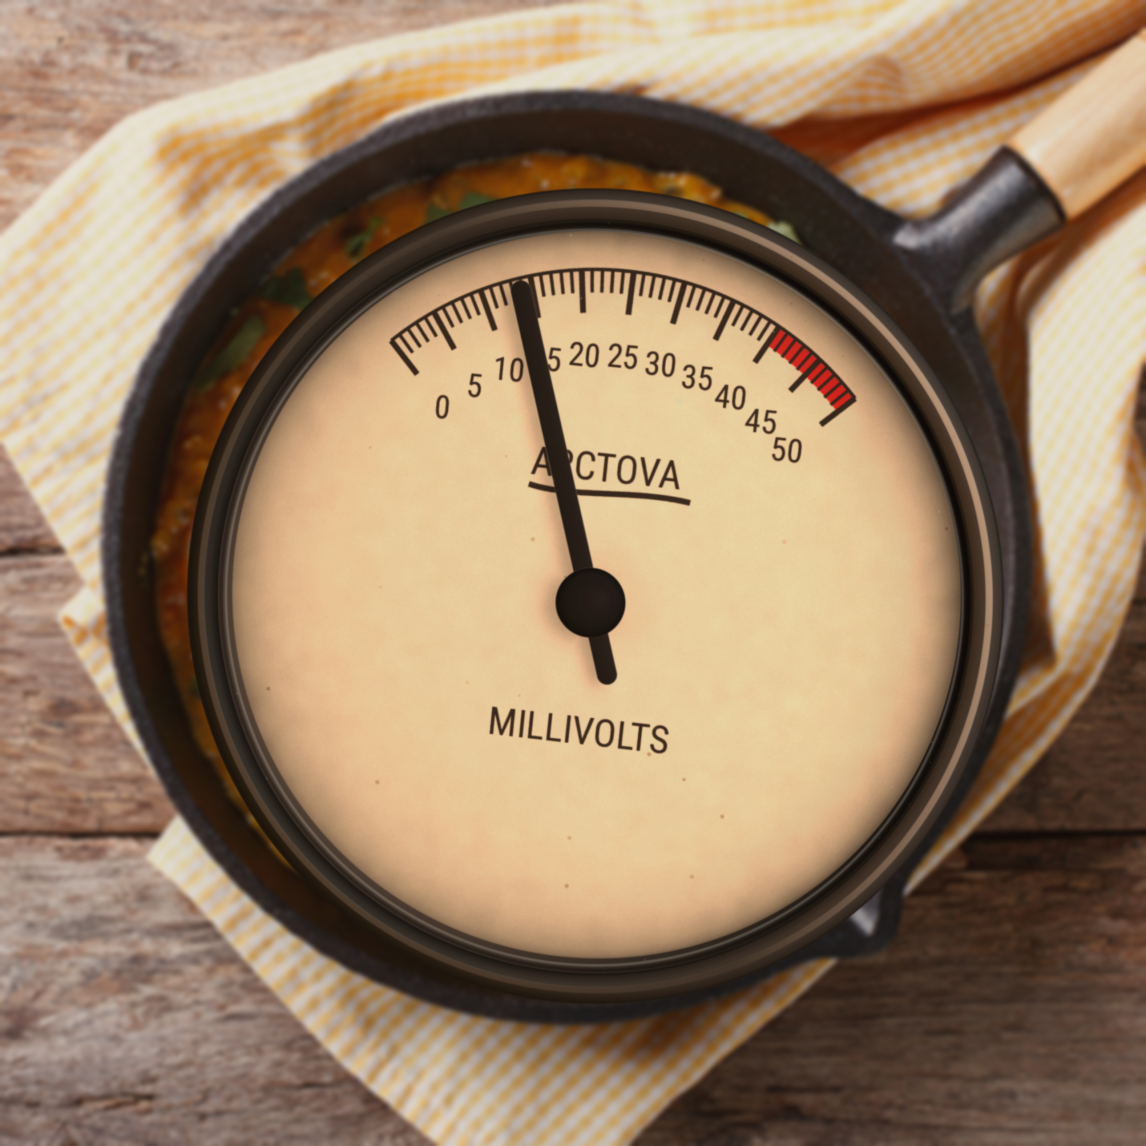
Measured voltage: 14 mV
